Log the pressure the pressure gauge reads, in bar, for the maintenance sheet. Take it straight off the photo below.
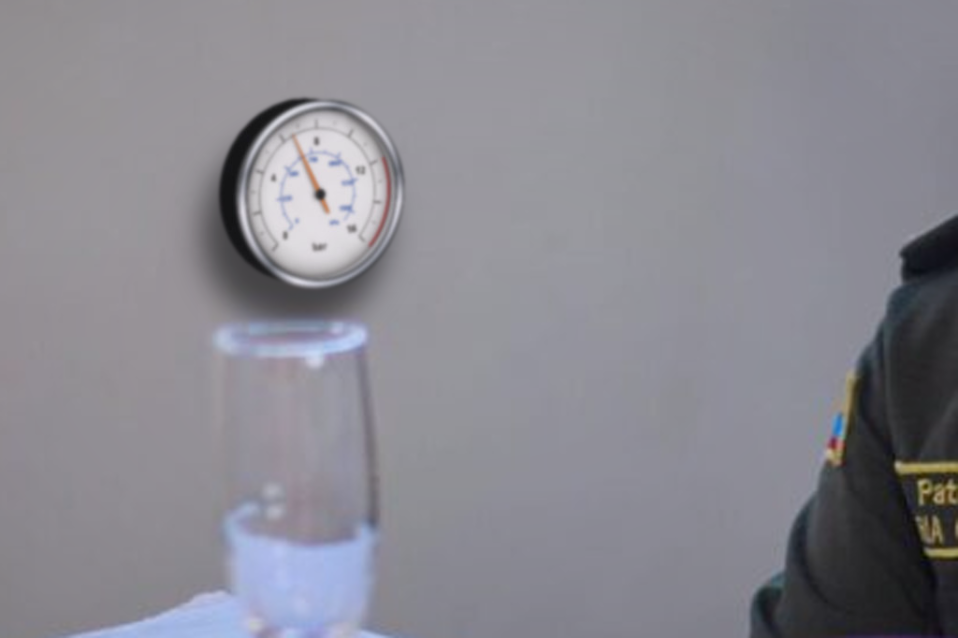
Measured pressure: 6.5 bar
